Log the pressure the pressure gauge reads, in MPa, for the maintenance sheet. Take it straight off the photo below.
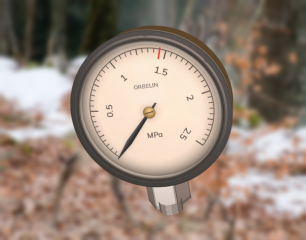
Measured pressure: 0 MPa
